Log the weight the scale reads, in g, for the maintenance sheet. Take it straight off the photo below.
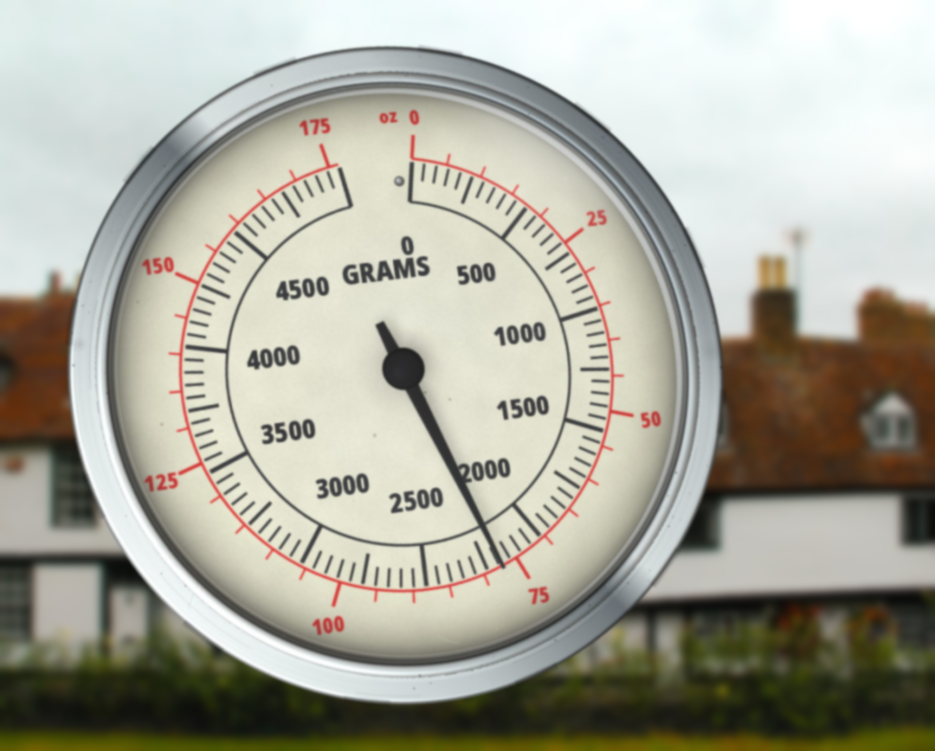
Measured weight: 2200 g
